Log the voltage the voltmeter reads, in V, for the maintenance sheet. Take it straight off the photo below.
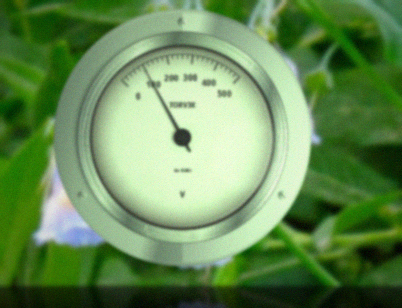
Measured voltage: 100 V
